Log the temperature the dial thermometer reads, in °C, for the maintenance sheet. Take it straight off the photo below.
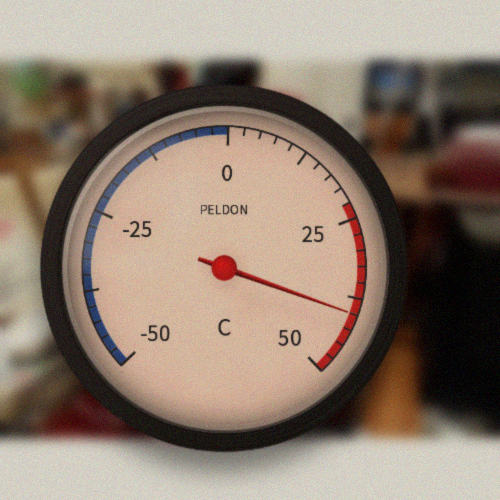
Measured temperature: 40 °C
